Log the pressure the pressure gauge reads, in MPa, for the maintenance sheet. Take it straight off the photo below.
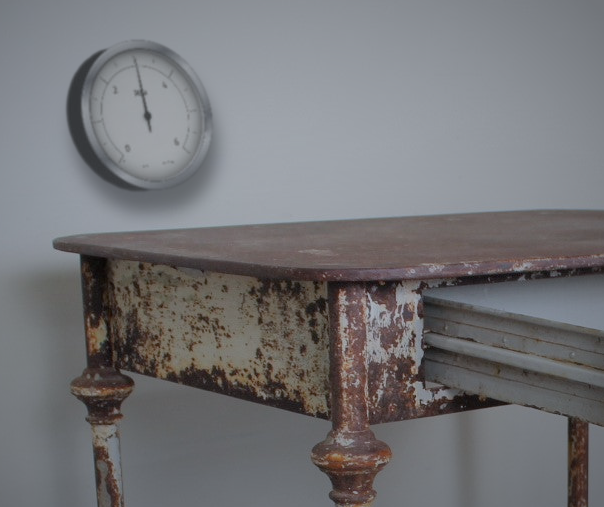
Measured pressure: 3 MPa
